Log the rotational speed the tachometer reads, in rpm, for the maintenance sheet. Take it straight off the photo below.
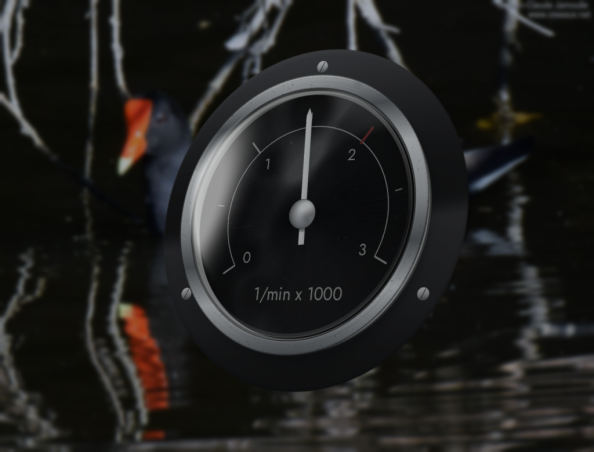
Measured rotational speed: 1500 rpm
